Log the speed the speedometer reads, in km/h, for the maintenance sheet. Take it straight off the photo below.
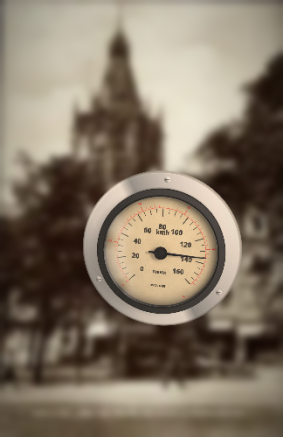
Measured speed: 135 km/h
